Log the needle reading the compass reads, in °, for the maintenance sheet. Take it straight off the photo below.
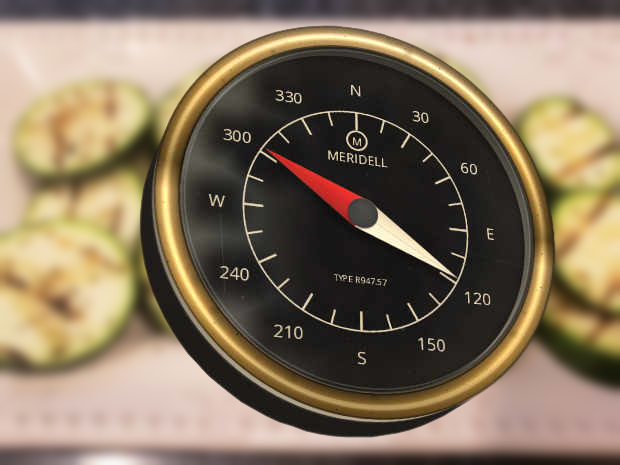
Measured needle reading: 300 °
